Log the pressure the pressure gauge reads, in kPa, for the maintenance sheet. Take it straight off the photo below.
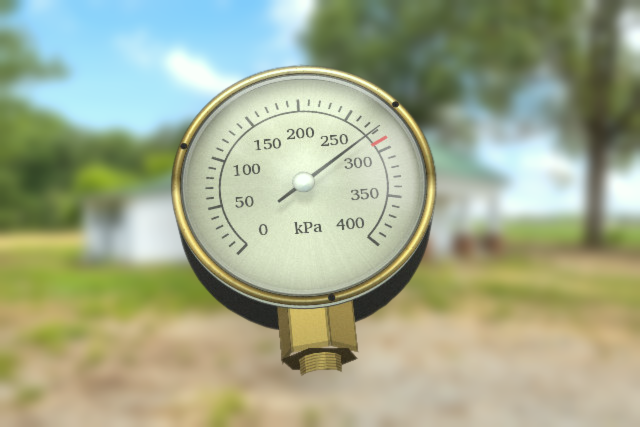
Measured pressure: 280 kPa
